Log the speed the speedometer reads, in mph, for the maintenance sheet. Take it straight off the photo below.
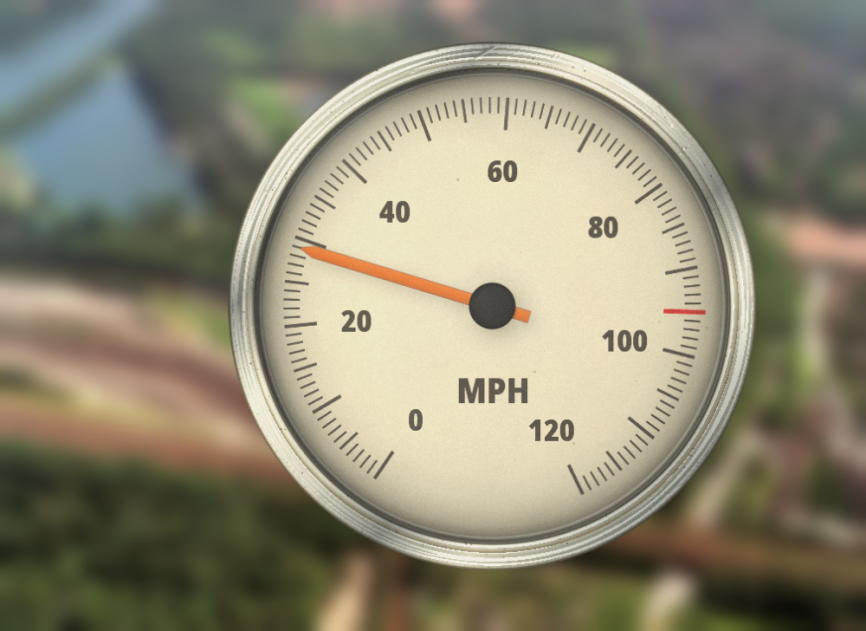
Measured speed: 29 mph
